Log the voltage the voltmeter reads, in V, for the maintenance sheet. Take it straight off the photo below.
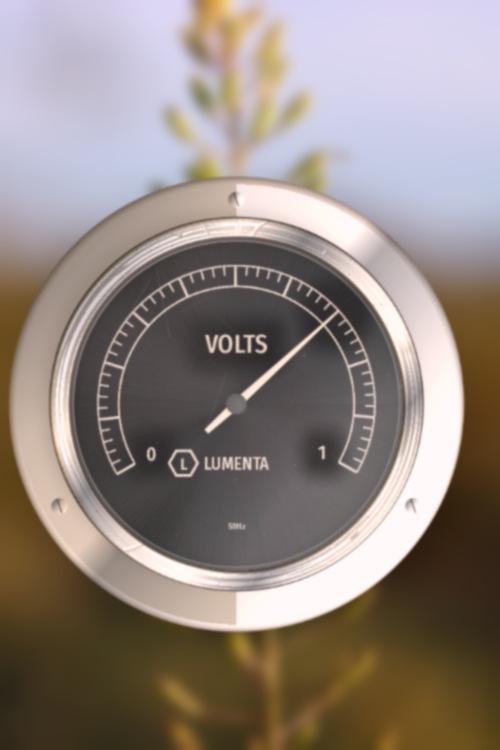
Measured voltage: 0.7 V
